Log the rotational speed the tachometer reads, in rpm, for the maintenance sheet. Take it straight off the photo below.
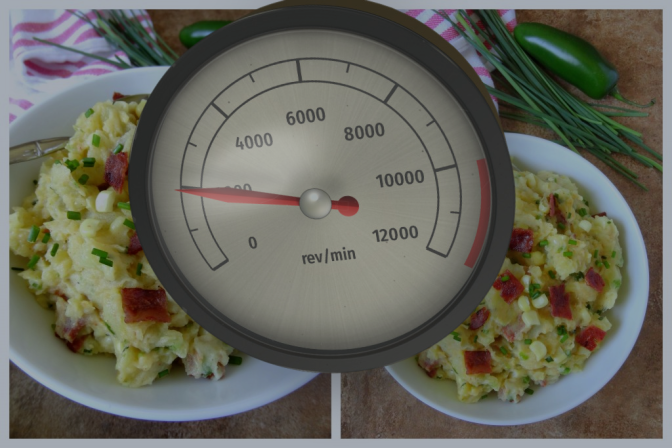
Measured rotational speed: 2000 rpm
